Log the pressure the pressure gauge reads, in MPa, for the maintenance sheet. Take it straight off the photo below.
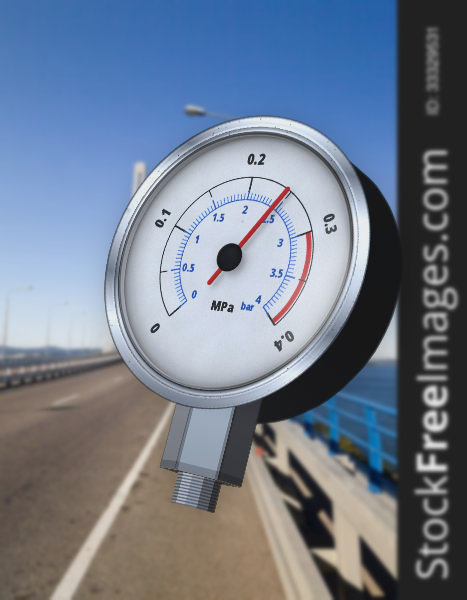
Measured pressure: 0.25 MPa
